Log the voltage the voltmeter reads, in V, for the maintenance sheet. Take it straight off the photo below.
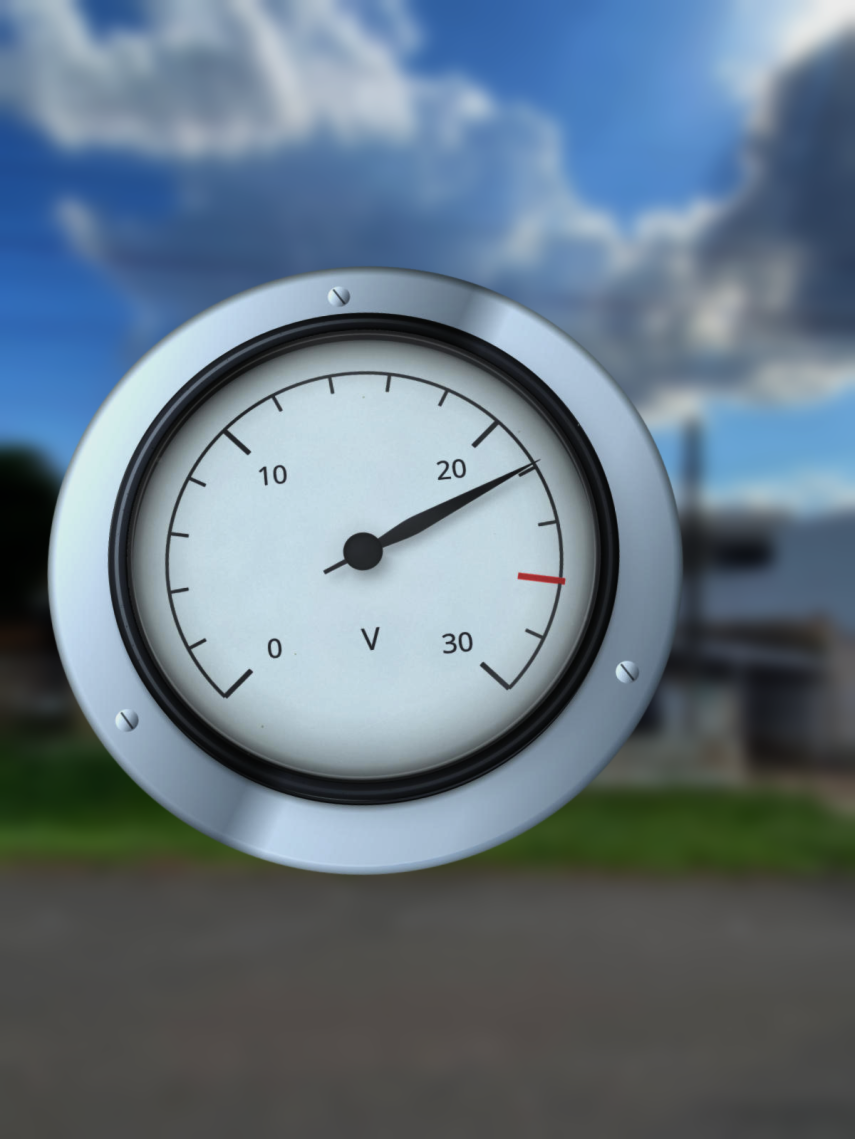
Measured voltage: 22 V
